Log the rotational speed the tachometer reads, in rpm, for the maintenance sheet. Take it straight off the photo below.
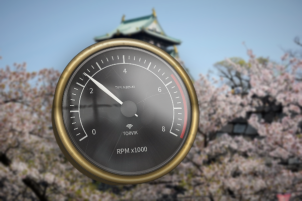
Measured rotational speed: 2400 rpm
